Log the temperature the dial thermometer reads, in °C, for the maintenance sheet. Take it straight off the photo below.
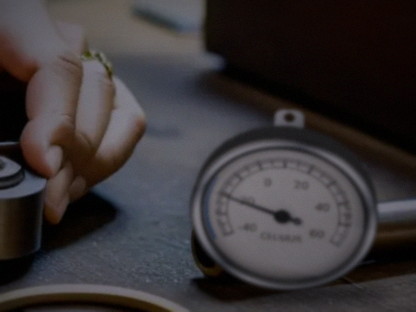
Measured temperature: -20 °C
